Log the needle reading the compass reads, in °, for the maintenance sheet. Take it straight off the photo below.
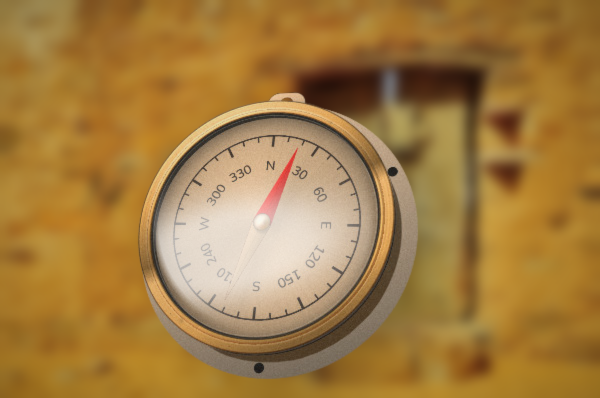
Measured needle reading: 20 °
